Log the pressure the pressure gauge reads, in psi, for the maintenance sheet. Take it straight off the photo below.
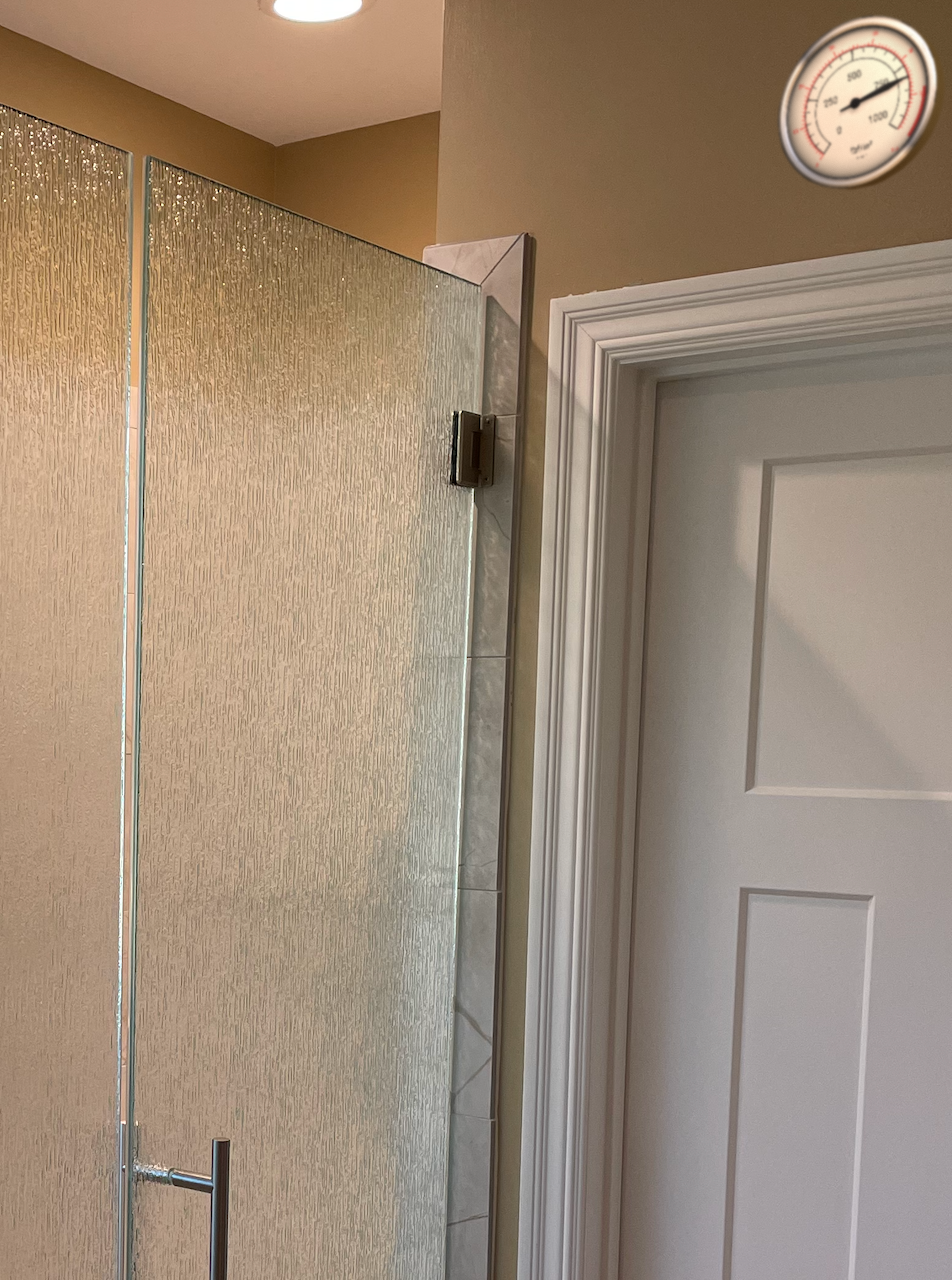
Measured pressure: 800 psi
